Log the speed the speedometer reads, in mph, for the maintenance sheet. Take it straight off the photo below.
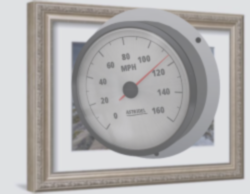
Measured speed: 115 mph
